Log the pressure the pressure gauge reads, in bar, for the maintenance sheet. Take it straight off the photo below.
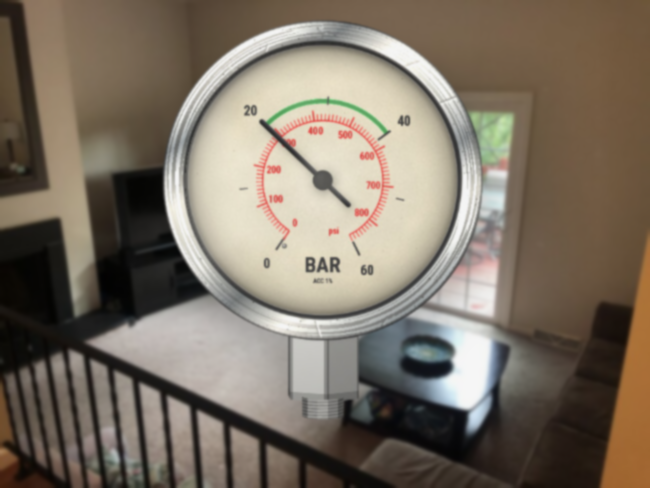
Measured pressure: 20 bar
